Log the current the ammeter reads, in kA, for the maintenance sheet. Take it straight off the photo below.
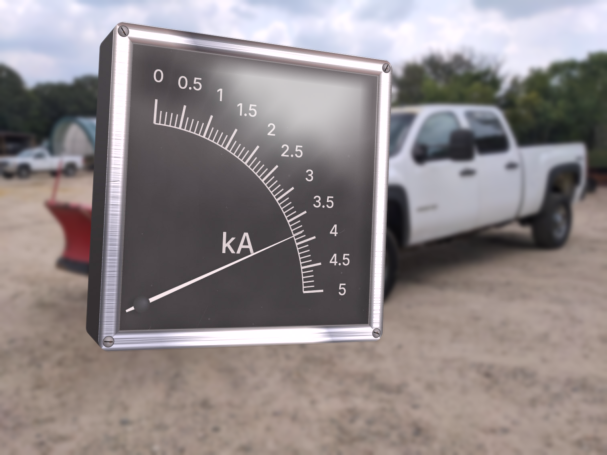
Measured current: 3.8 kA
